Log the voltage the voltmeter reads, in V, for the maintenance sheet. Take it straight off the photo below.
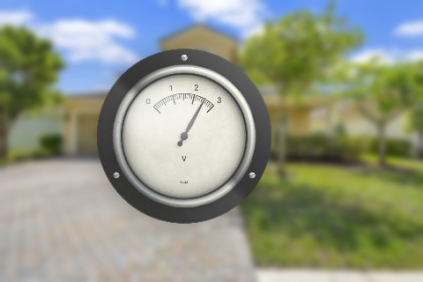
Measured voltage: 2.5 V
